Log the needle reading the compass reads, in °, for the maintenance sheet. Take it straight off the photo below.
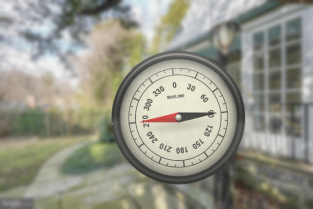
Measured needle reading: 270 °
